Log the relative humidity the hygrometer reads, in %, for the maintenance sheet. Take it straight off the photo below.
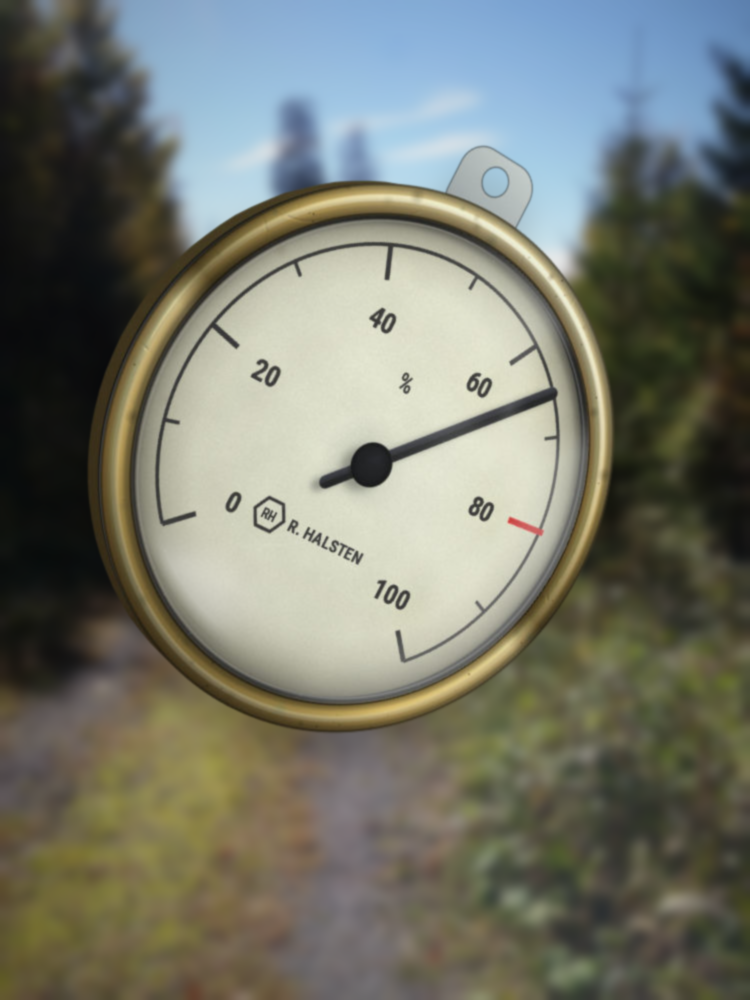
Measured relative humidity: 65 %
